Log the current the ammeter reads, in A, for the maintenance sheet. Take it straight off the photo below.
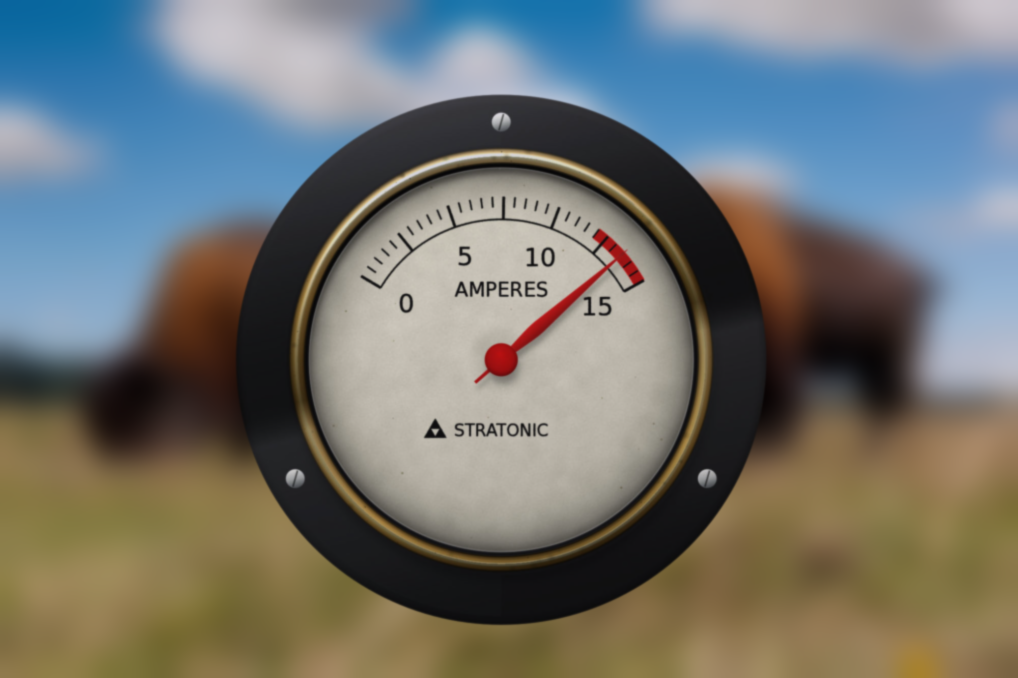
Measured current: 13.5 A
